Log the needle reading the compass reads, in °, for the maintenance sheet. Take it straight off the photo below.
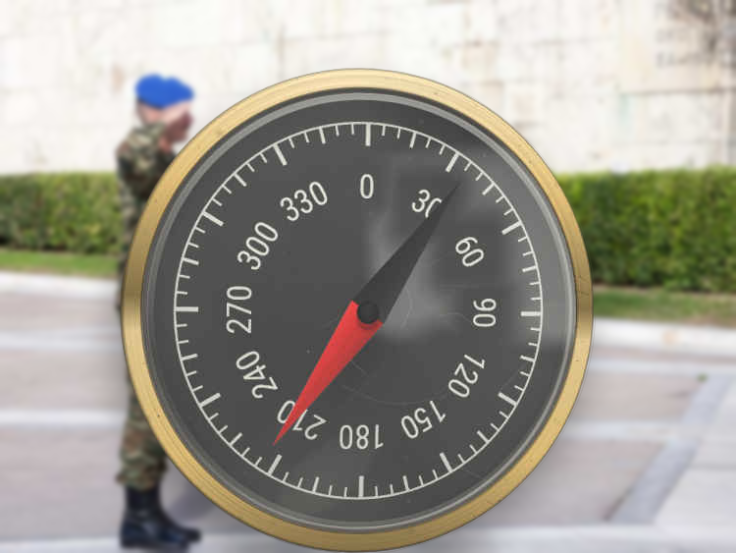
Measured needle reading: 215 °
